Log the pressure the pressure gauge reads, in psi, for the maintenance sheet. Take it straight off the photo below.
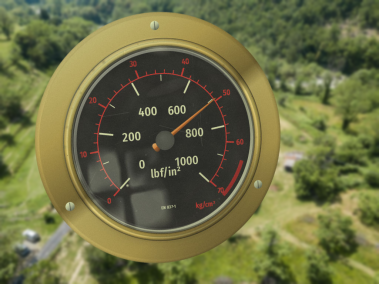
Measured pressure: 700 psi
